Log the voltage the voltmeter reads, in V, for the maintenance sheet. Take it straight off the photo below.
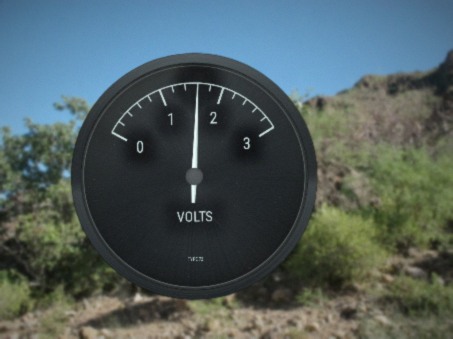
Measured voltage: 1.6 V
